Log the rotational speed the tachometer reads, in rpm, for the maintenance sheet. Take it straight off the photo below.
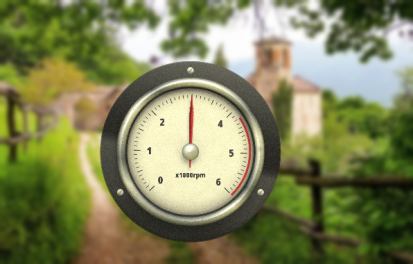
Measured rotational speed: 3000 rpm
